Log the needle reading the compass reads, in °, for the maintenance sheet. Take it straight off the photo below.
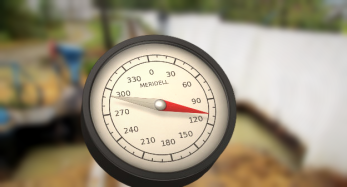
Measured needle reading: 110 °
